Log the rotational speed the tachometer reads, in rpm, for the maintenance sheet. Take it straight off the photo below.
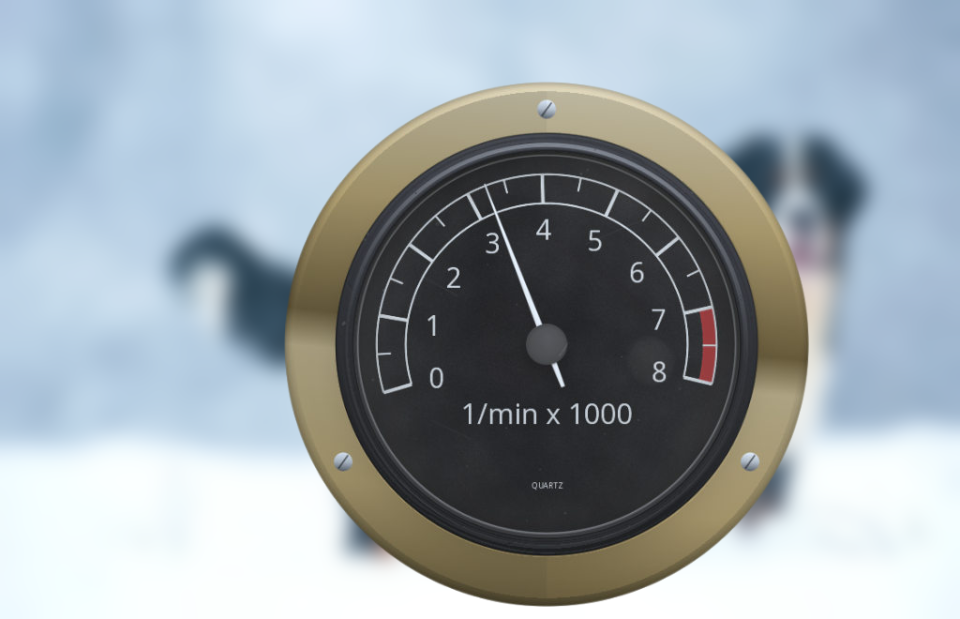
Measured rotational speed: 3250 rpm
